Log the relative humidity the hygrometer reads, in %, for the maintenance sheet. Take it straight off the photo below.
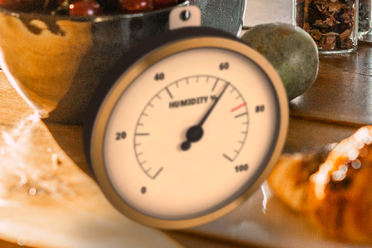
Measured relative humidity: 64 %
